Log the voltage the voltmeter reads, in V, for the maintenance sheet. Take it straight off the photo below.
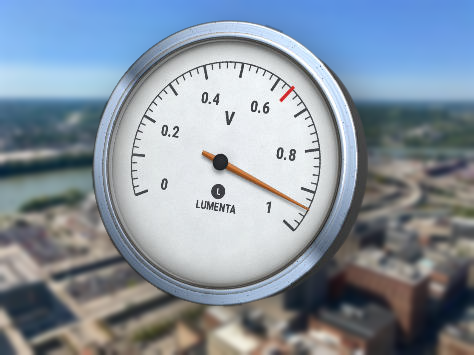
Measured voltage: 0.94 V
